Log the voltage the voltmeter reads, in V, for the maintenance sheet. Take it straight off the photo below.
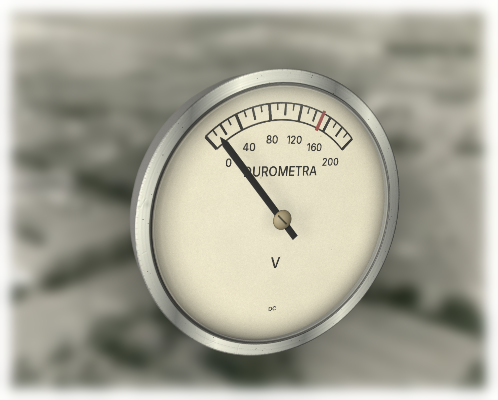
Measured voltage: 10 V
